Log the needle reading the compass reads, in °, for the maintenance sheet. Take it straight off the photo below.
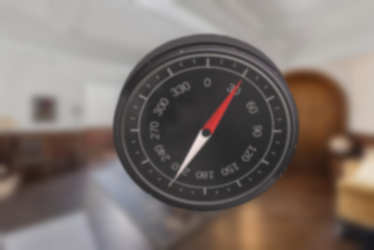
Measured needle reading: 30 °
